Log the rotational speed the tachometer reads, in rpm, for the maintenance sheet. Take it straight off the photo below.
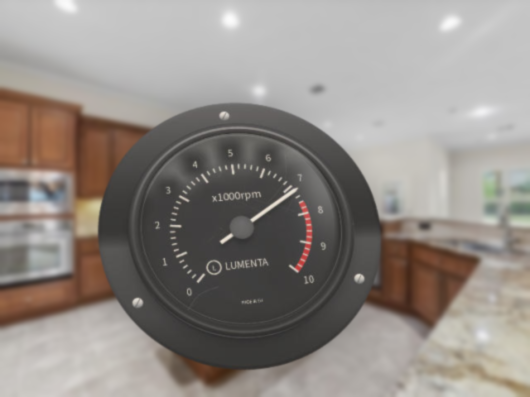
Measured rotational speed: 7200 rpm
